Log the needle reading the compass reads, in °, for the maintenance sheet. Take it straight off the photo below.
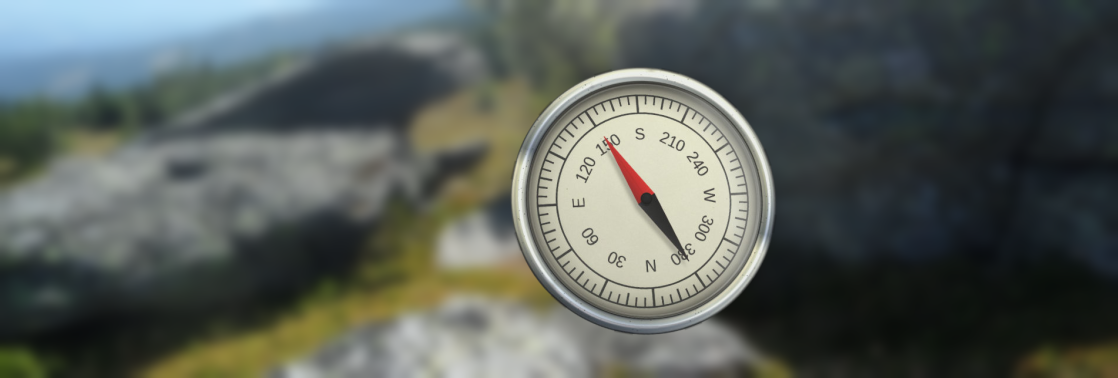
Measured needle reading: 150 °
